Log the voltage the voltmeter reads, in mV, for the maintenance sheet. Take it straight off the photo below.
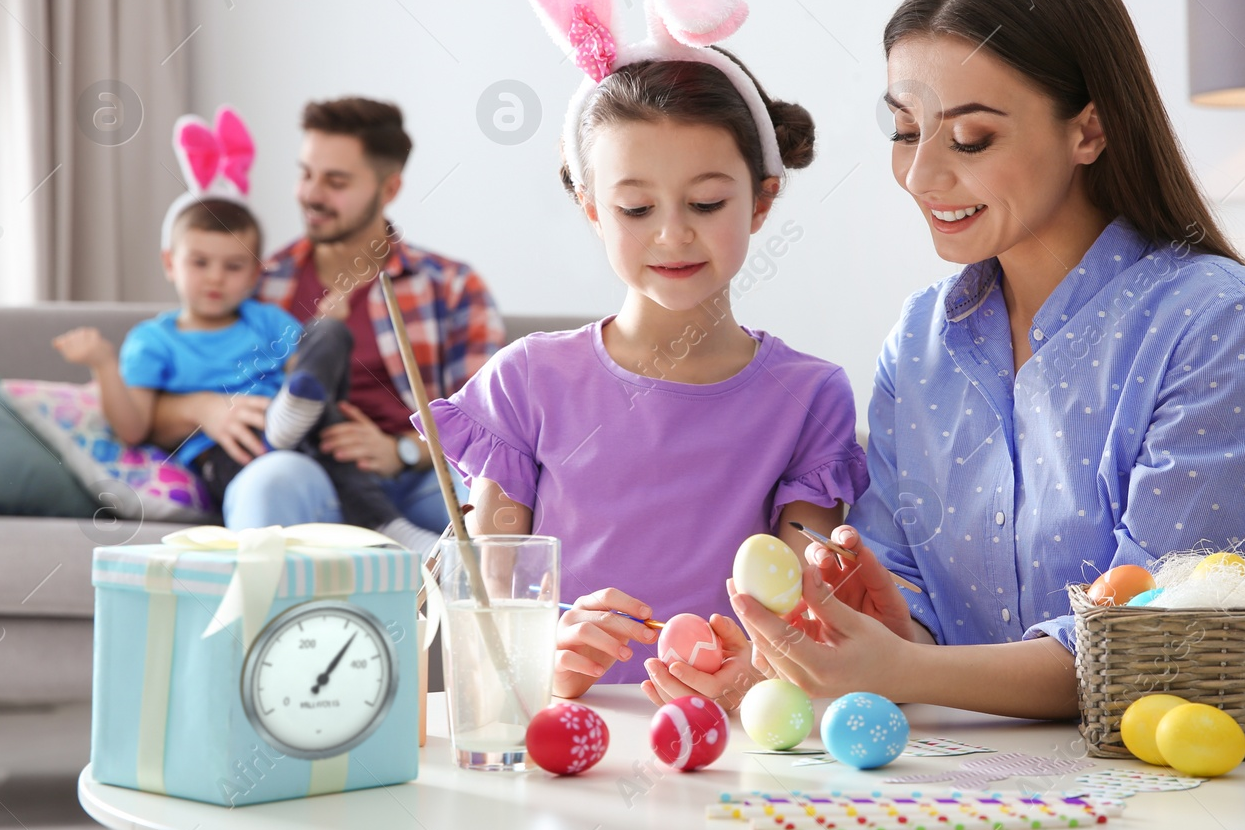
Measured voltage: 325 mV
